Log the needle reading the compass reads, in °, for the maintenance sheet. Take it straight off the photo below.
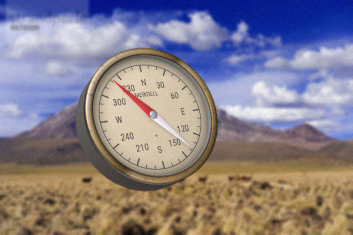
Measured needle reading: 320 °
